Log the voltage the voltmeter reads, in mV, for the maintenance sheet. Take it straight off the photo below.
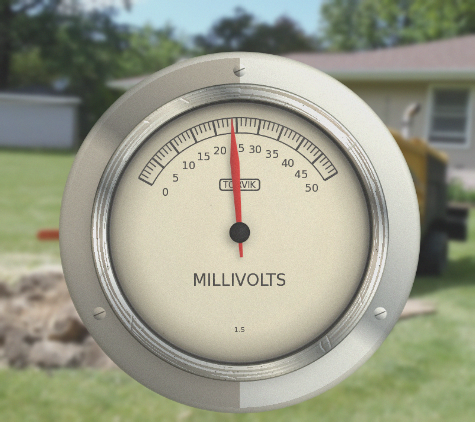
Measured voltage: 24 mV
